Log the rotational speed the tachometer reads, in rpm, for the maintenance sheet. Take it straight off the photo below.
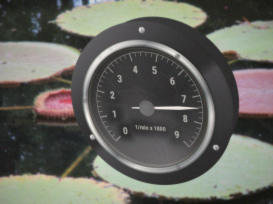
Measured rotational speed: 7400 rpm
